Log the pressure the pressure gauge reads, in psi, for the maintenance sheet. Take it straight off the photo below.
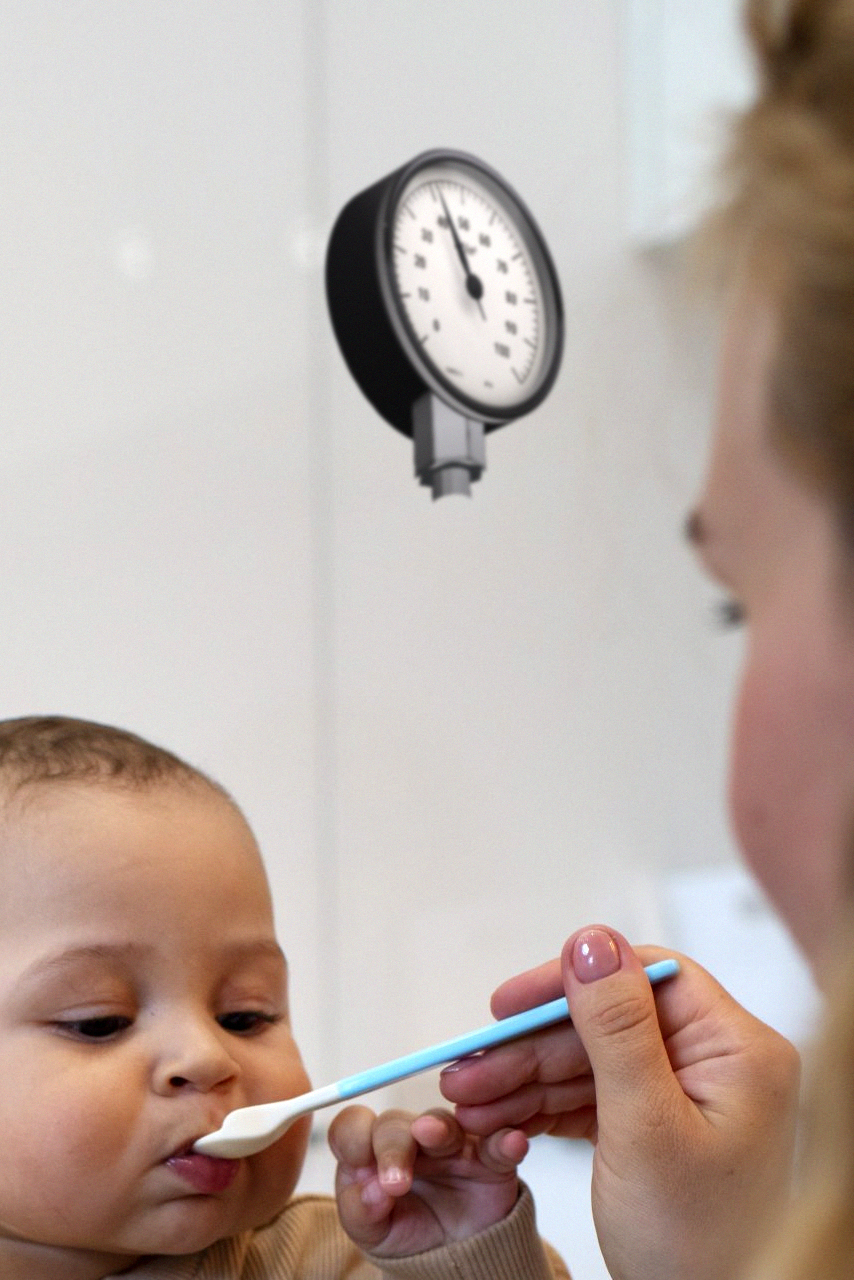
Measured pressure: 40 psi
